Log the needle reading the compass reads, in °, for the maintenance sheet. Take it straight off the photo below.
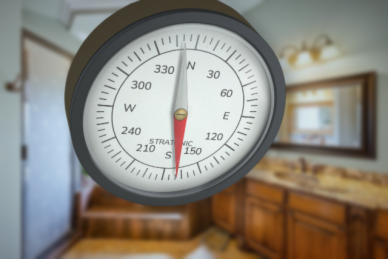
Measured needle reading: 170 °
